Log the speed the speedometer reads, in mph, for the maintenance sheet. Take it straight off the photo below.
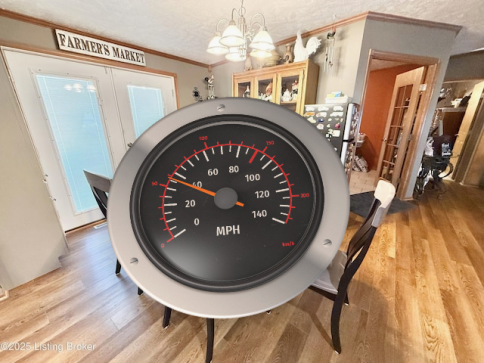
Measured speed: 35 mph
